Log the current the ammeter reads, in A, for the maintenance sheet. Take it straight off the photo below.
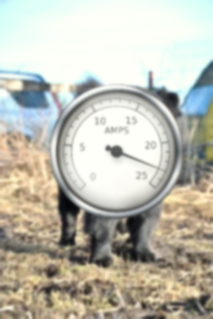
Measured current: 23 A
